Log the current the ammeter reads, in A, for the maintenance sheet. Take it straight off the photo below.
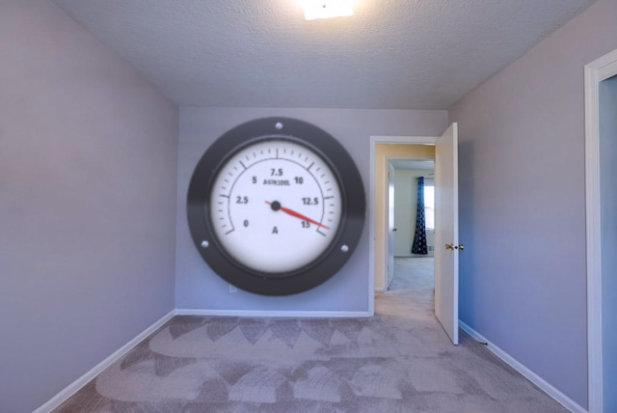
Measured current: 14.5 A
